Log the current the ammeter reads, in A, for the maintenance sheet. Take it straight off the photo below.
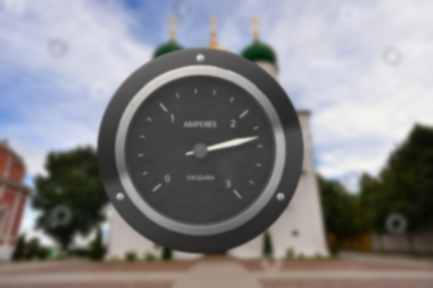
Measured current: 2.3 A
